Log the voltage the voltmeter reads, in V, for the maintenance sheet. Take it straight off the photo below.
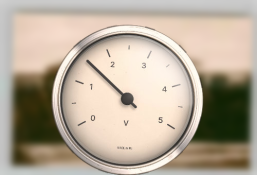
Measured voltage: 1.5 V
